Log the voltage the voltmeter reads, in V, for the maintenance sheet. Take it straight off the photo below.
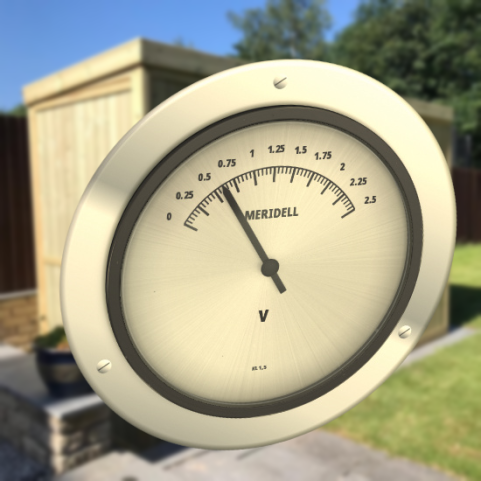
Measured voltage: 0.6 V
